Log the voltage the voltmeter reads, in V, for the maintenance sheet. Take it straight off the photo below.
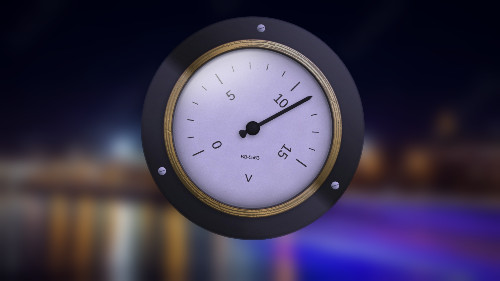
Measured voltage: 11 V
